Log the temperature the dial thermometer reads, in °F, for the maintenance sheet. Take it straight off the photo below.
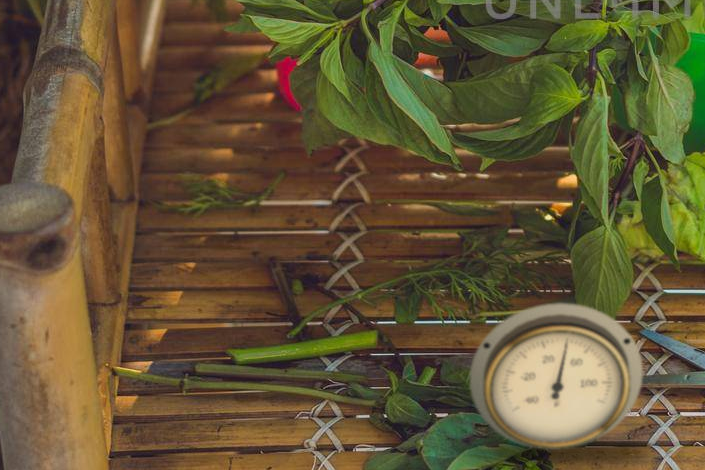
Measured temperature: 40 °F
